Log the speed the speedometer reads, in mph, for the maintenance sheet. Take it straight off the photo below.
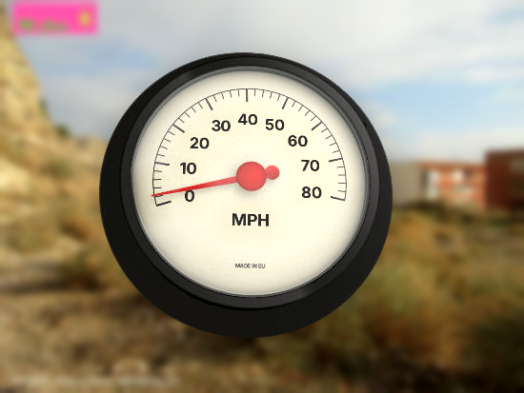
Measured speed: 2 mph
